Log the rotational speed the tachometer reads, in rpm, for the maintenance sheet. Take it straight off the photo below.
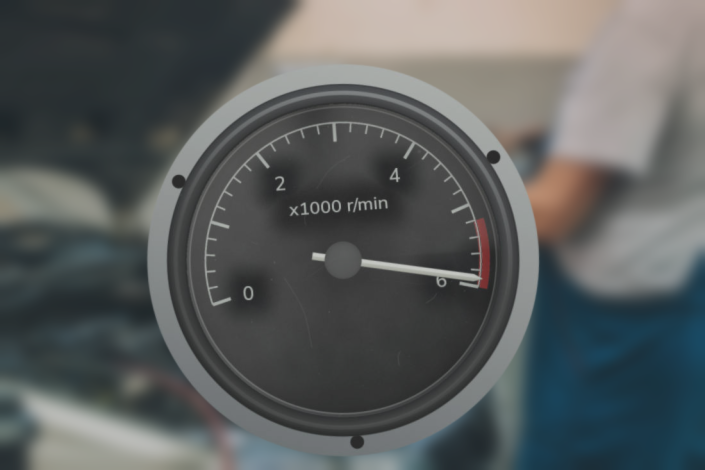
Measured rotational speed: 5900 rpm
